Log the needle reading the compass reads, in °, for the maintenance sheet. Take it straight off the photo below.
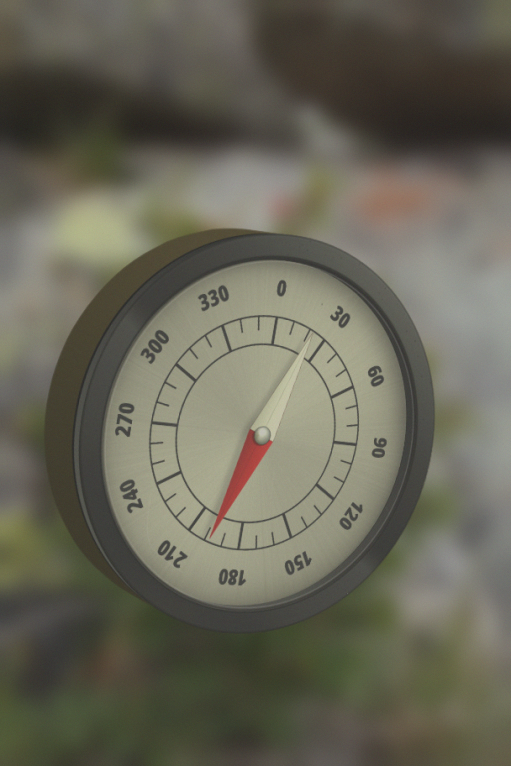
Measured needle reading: 200 °
